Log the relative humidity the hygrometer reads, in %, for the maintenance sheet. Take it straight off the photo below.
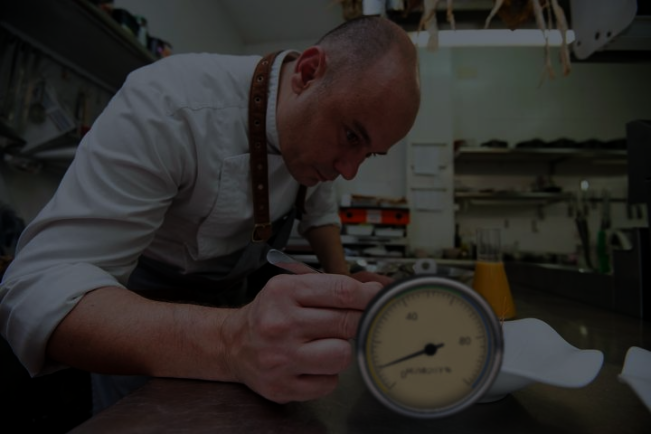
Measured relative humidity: 10 %
